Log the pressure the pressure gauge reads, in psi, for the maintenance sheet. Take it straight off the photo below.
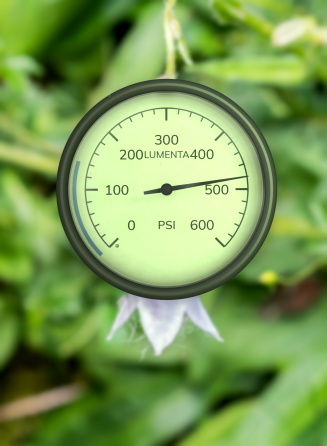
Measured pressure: 480 psi
